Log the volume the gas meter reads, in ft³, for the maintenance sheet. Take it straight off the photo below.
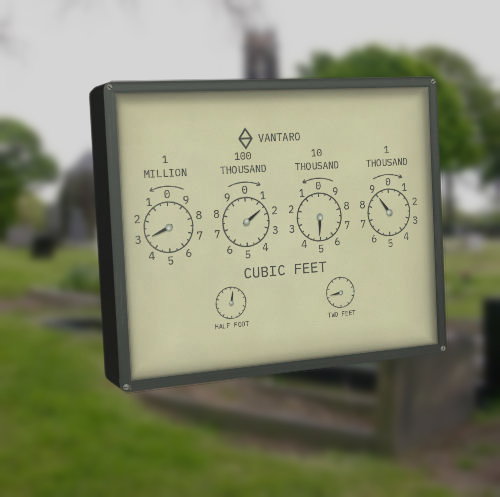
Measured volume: 314900 ft³
